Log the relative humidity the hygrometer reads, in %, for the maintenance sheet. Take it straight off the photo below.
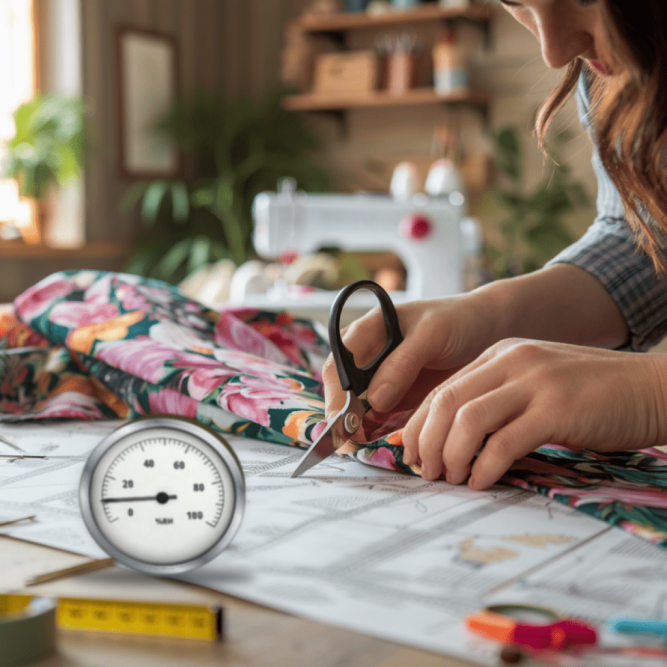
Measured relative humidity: 10 %
